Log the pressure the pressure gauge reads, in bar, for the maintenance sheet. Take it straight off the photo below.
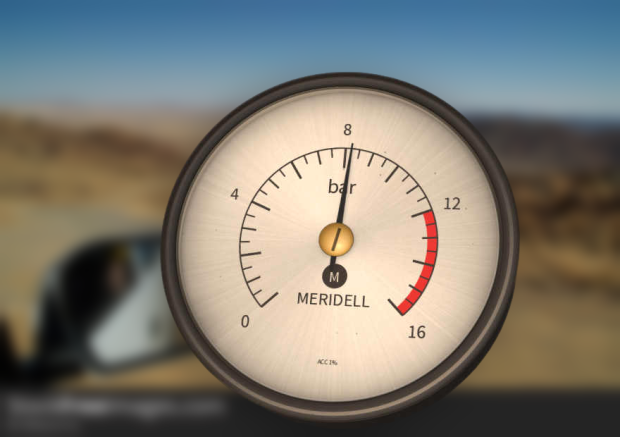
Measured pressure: 8.25 bar
